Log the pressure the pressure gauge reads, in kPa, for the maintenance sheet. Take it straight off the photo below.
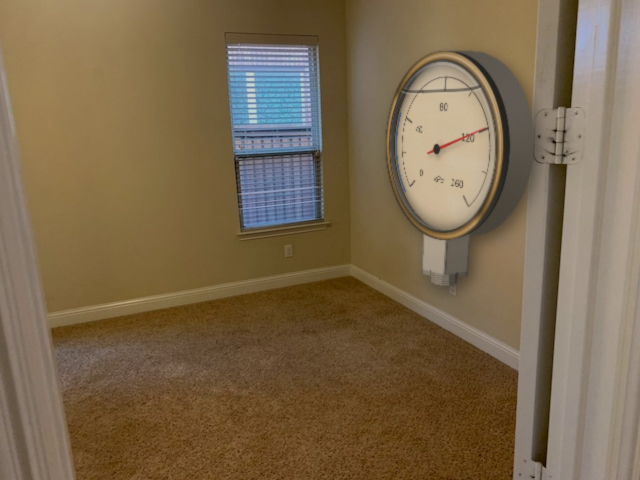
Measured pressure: 120 kPa
